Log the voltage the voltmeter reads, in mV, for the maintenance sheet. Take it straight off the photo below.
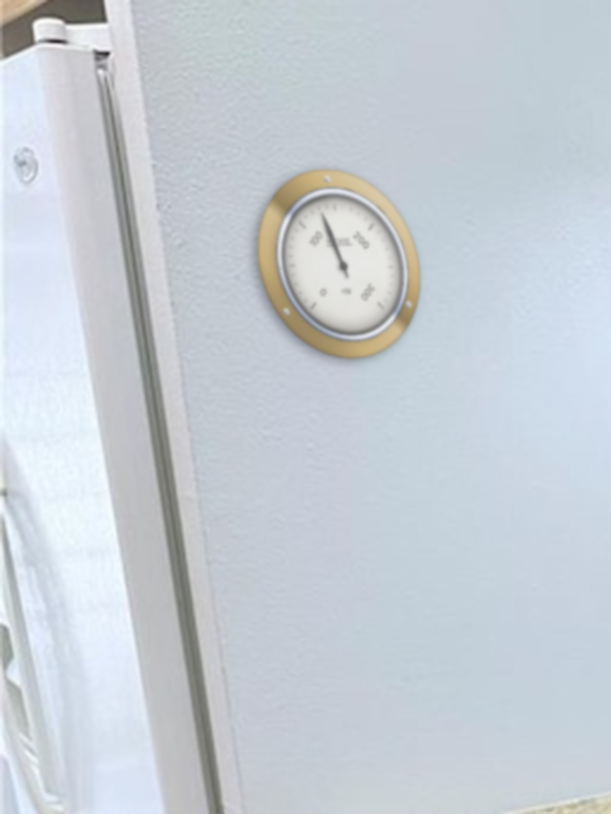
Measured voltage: 130 mV
